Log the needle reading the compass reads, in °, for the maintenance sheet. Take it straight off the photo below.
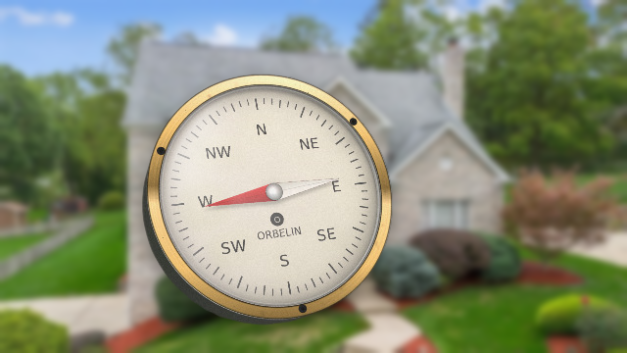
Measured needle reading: 265 °
